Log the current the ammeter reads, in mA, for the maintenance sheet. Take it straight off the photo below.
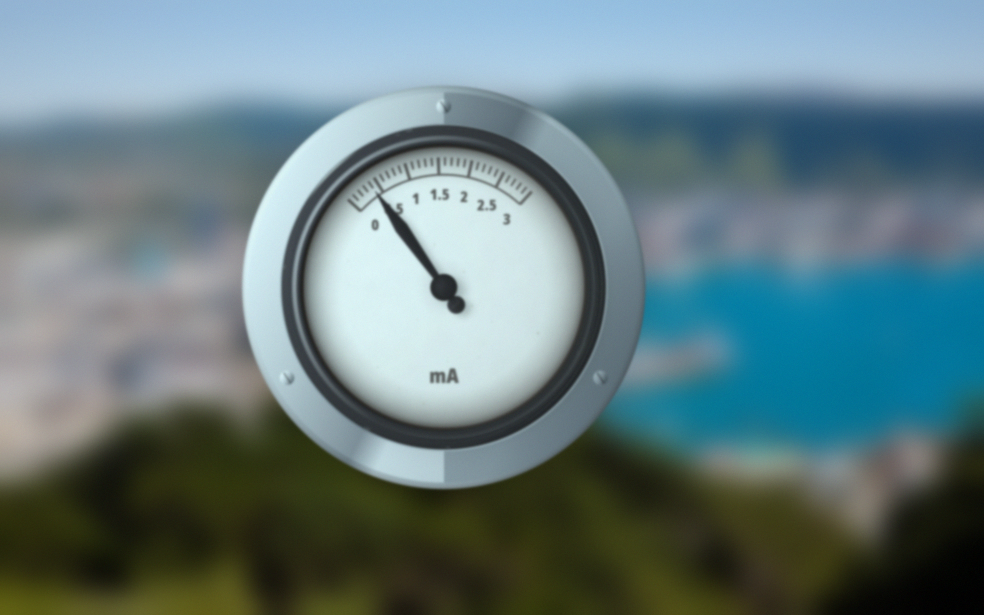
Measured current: 0.4 mA
